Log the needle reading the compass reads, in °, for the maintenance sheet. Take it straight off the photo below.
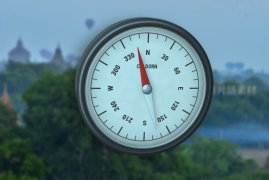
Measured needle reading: 345 °
